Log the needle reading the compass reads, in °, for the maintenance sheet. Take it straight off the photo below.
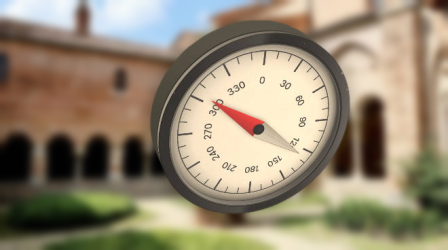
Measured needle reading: 305 °
